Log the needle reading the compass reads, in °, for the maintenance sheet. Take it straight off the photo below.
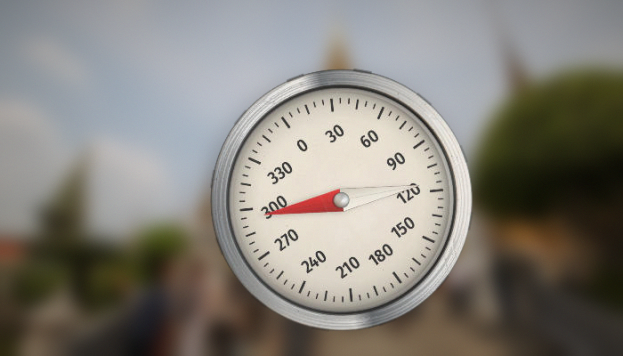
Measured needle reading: 295 °
